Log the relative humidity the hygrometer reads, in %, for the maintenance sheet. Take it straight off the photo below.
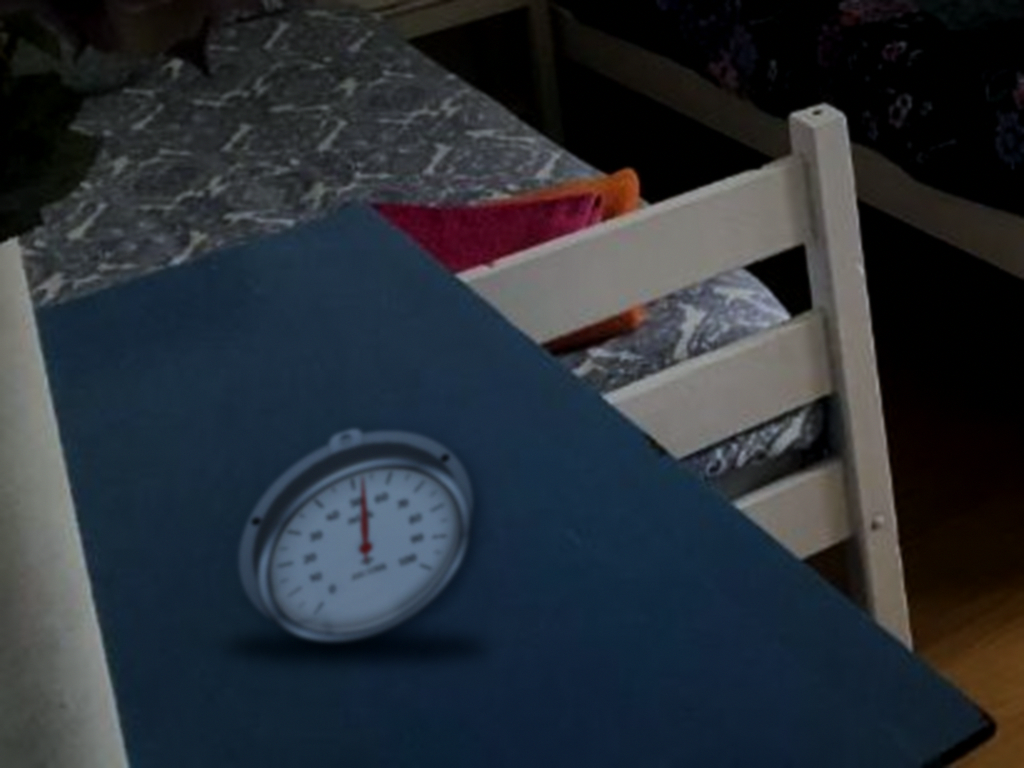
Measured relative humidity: 52.5 %
